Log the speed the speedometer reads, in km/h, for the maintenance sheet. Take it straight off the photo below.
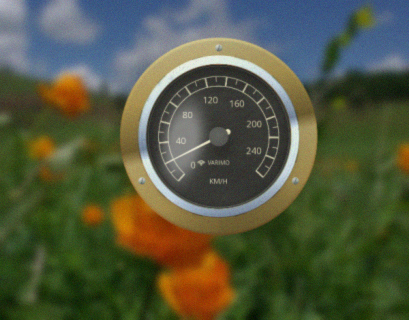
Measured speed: 20 km/h
